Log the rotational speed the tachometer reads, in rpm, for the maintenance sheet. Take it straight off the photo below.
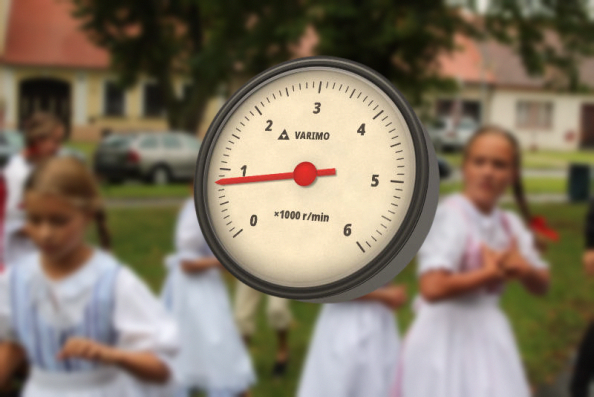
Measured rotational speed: 800 rpm
